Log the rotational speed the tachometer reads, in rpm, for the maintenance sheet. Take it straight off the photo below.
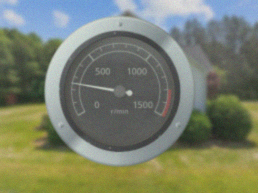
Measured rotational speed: 250 rpm
